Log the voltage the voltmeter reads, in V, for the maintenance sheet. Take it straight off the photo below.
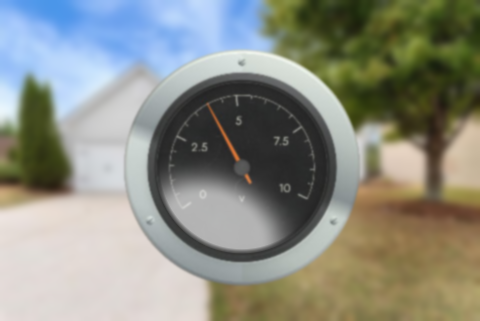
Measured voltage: 4 V
